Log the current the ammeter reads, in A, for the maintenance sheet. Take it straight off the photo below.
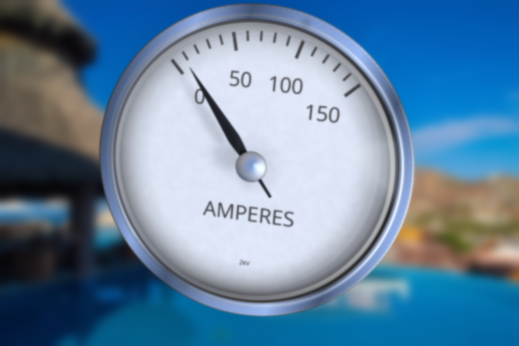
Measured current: 10 A
